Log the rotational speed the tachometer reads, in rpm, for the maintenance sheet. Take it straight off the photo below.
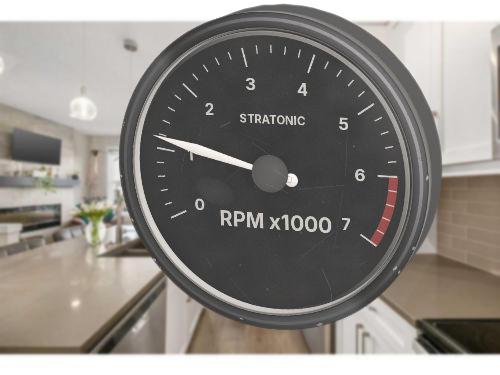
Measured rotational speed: 1200 rpm
